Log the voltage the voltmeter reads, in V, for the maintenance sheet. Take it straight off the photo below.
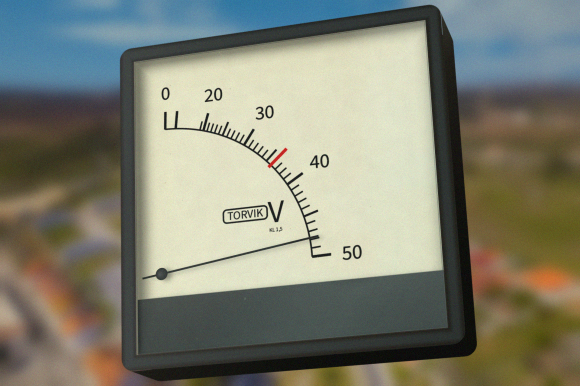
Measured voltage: 48 V
